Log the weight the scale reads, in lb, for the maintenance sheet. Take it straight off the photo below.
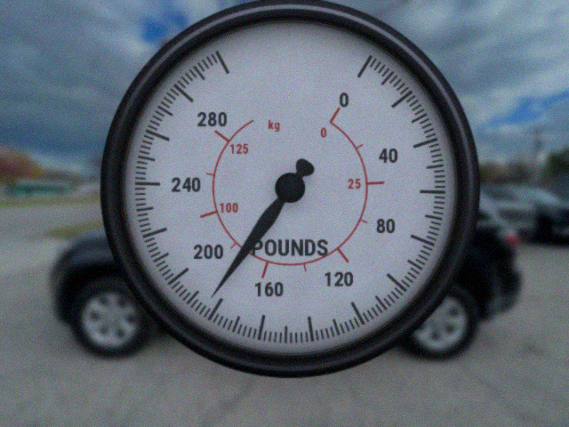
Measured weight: 184 lb
